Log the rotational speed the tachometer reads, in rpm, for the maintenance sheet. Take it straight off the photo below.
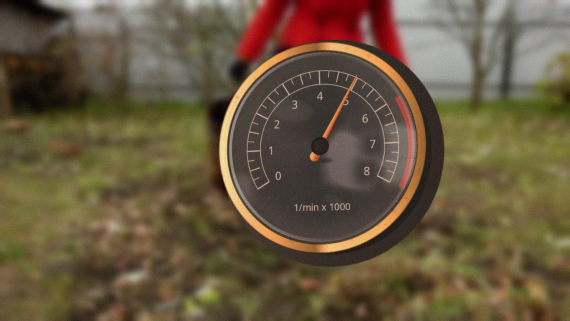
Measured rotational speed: 5000 rpm
